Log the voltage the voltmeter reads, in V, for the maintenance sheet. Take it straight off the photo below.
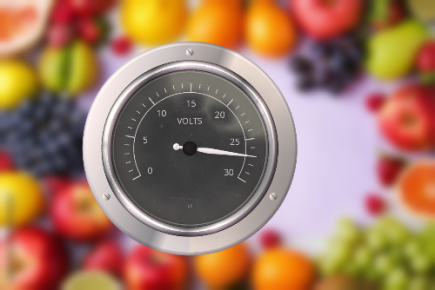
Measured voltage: 27 V
